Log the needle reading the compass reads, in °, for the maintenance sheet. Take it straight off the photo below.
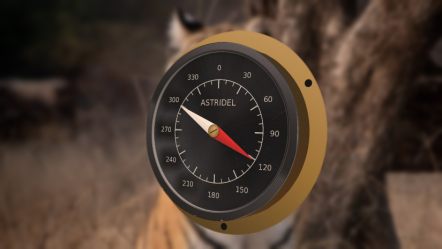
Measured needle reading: 120 °
